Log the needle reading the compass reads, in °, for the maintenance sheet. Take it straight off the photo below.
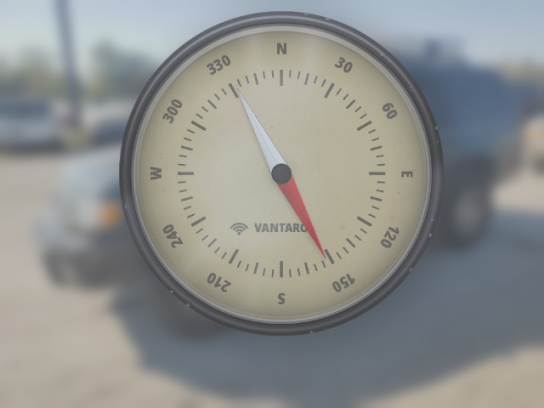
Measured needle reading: 152.5 °
